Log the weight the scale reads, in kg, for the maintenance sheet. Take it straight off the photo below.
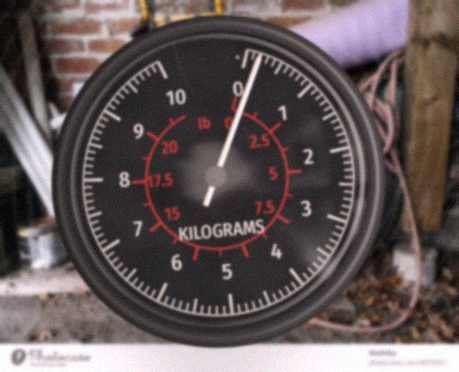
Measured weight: 0.2 kg
